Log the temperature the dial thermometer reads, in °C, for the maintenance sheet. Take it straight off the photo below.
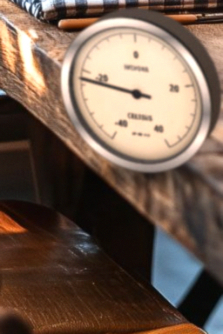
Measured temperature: -22 °C
